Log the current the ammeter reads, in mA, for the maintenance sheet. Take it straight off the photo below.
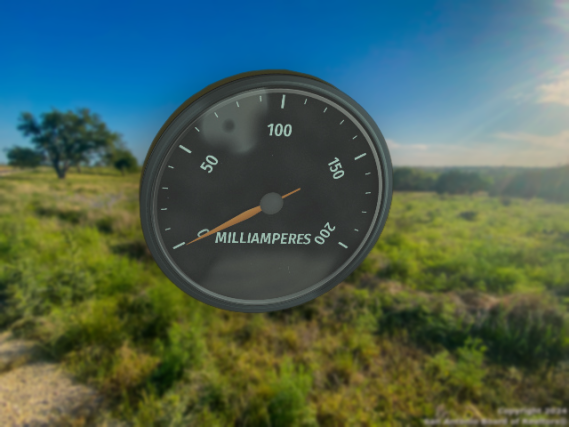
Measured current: 0 mA
